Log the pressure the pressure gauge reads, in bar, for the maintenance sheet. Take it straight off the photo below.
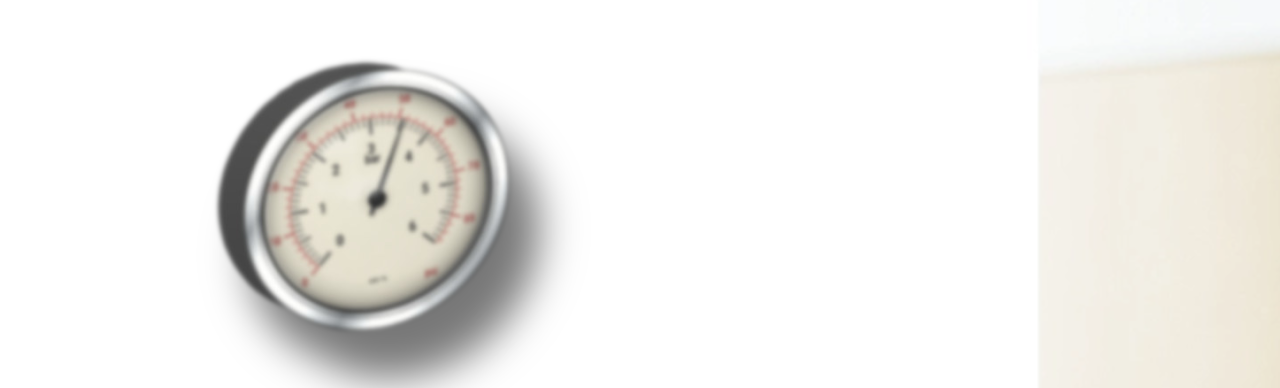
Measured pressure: 3.5 bar
